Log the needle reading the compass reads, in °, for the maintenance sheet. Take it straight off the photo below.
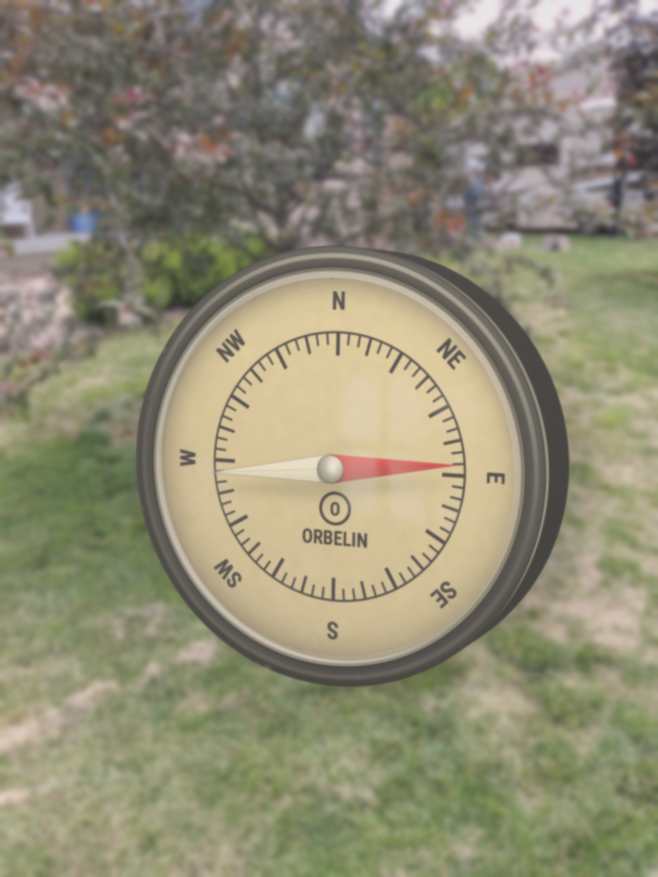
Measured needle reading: 85 °
